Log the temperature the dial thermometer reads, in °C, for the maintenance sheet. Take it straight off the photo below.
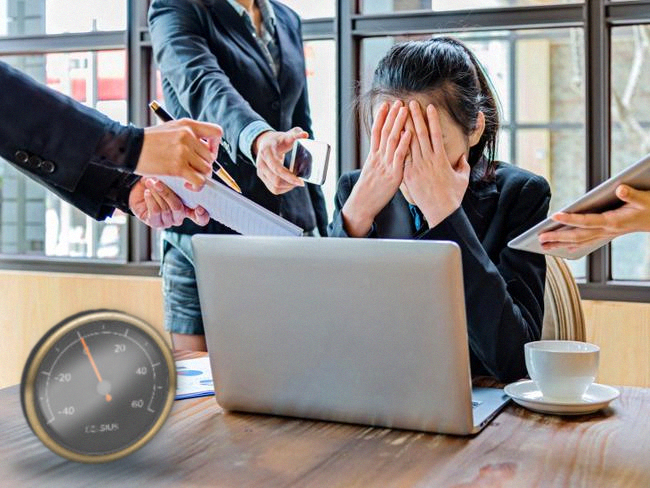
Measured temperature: 0 °C
